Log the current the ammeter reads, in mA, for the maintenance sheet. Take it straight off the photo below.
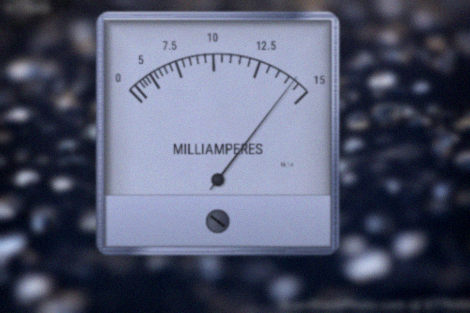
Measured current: 14.25 mA
